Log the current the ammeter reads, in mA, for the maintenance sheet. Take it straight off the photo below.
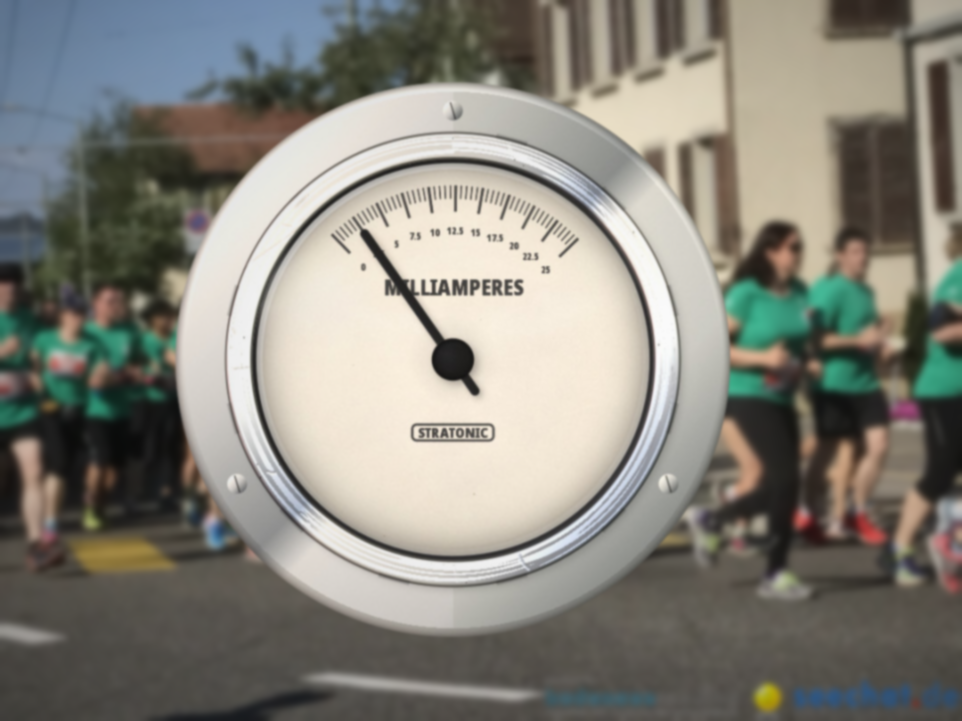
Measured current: 2.5 mA
